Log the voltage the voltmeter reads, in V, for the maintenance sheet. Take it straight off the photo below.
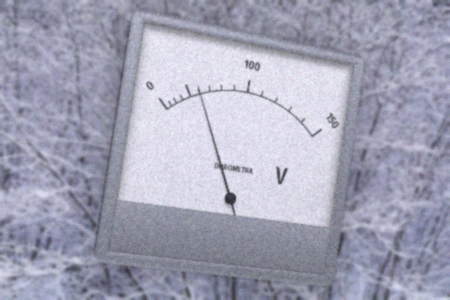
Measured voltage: 60 V
